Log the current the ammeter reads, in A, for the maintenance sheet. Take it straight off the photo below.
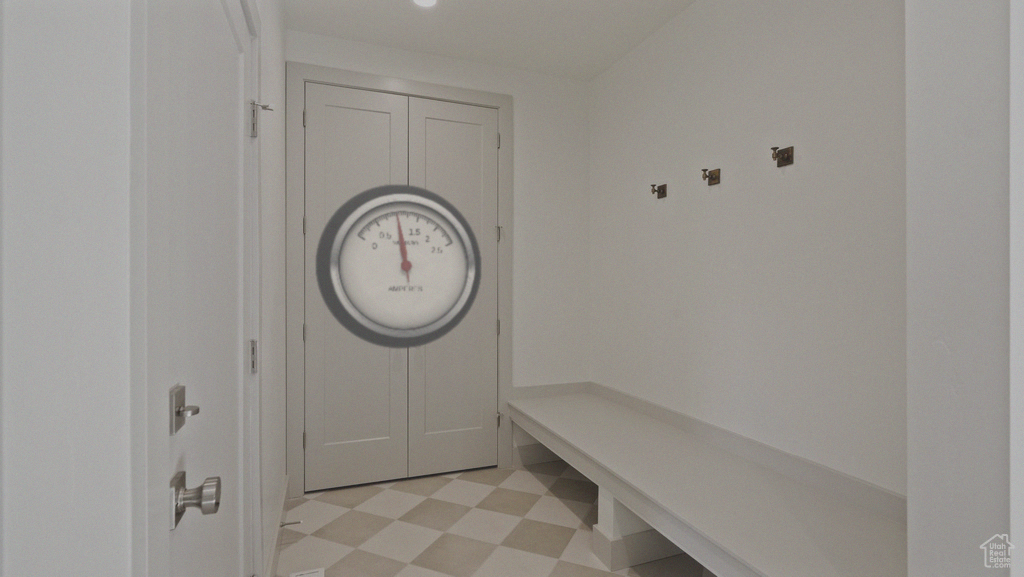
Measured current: 1 A
